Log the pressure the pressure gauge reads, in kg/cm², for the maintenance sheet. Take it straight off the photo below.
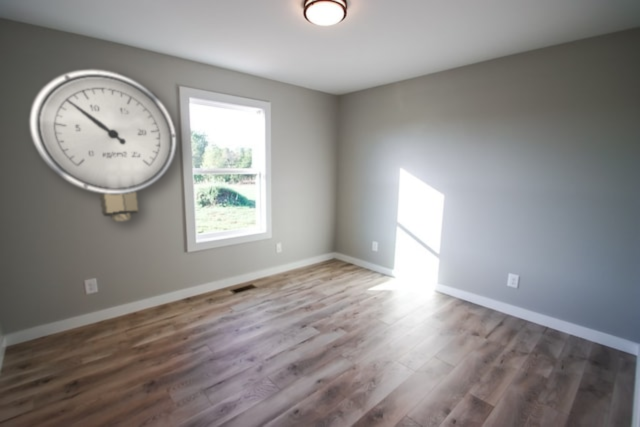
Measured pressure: 8 kg/cm²
